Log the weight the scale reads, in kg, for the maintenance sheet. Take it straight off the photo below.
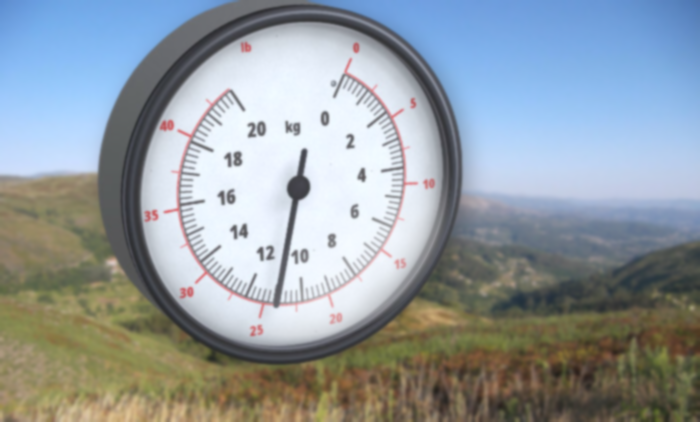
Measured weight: 11 kg
